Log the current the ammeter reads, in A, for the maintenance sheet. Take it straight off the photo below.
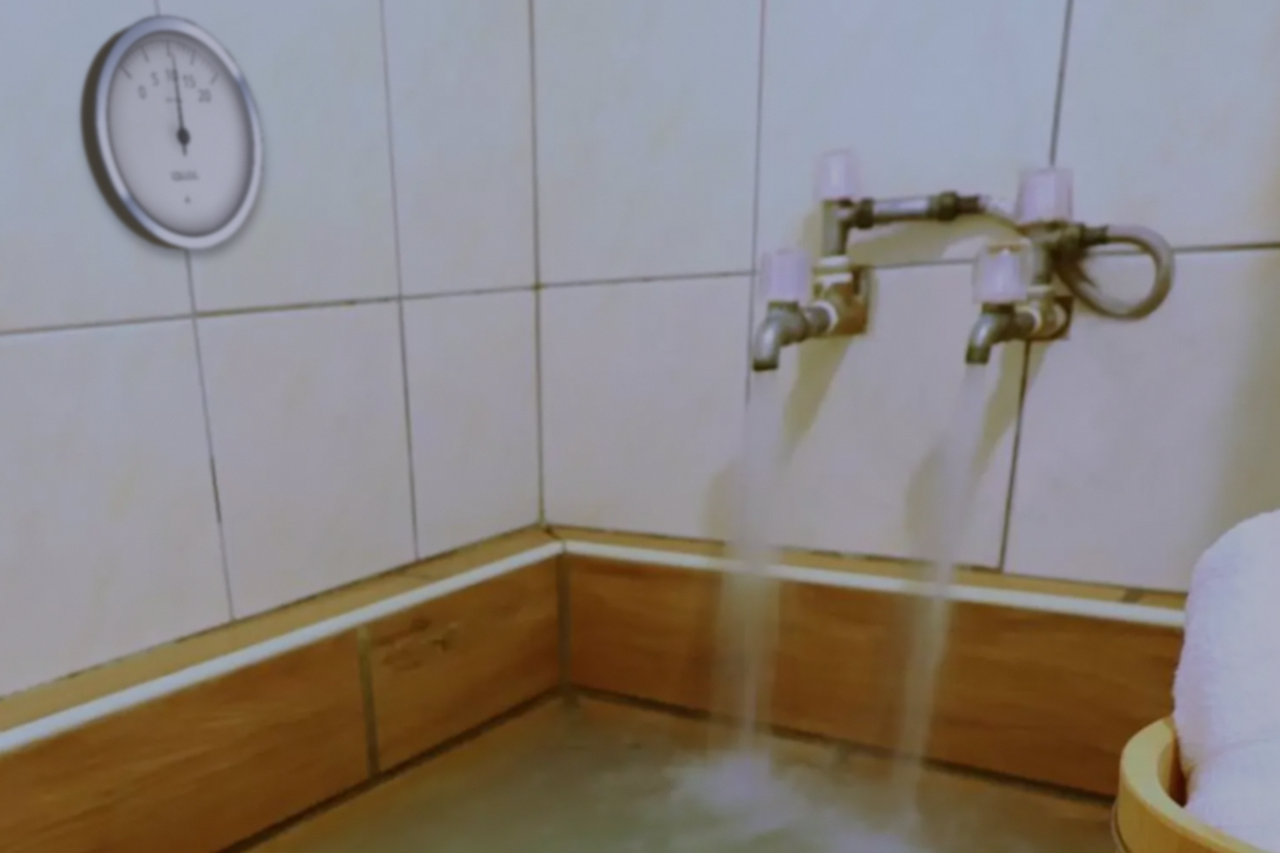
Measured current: 10 A
